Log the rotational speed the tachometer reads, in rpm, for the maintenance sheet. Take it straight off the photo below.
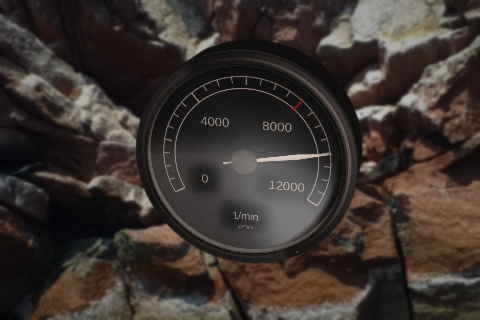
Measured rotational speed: 10000 rpm
